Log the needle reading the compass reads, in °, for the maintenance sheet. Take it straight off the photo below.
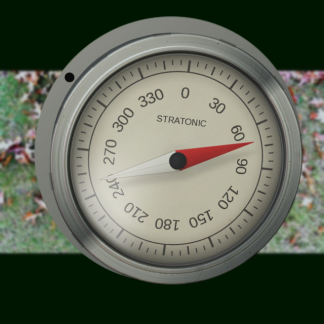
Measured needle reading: 70 °
